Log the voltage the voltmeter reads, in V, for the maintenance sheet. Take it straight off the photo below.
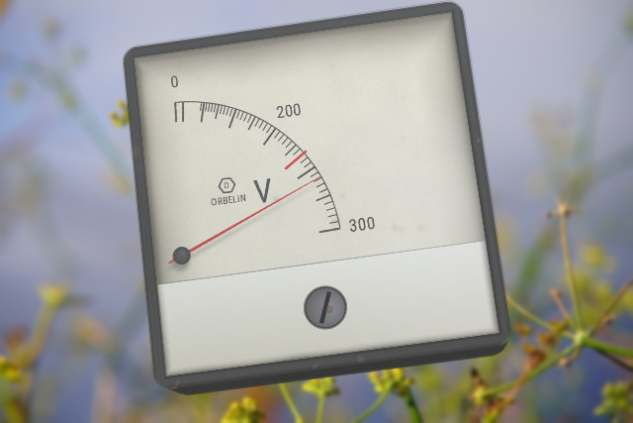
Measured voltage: 260 V
